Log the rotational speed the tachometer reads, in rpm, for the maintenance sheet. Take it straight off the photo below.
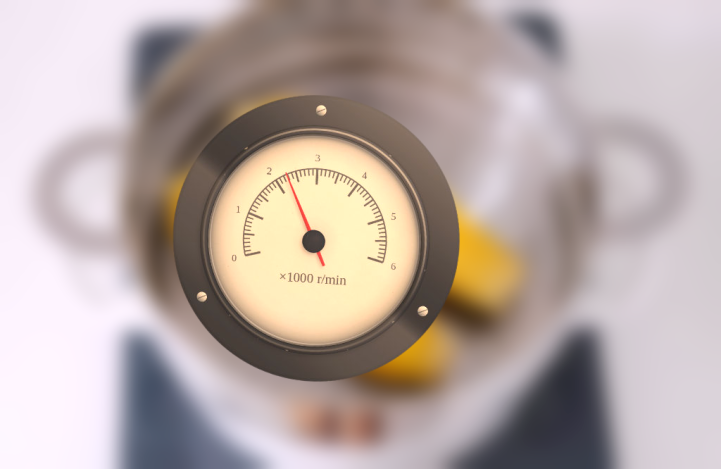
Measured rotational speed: 2300 rpm
